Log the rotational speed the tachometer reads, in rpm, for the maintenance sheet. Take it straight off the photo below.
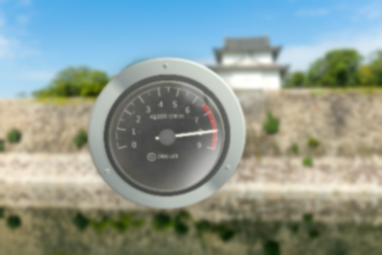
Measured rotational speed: 8000 rpm
